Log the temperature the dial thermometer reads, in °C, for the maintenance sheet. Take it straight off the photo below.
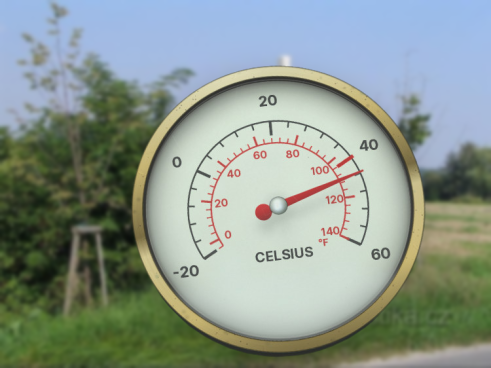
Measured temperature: 44 °C
